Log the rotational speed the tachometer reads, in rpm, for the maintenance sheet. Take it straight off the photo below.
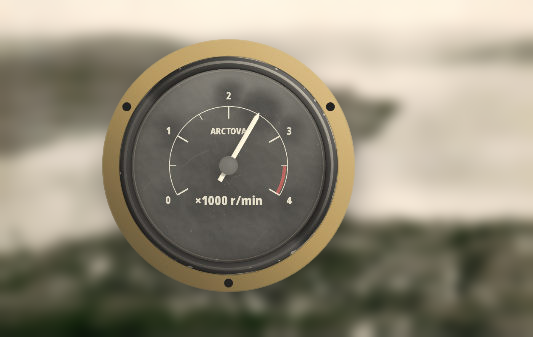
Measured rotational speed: 2500 rpm
